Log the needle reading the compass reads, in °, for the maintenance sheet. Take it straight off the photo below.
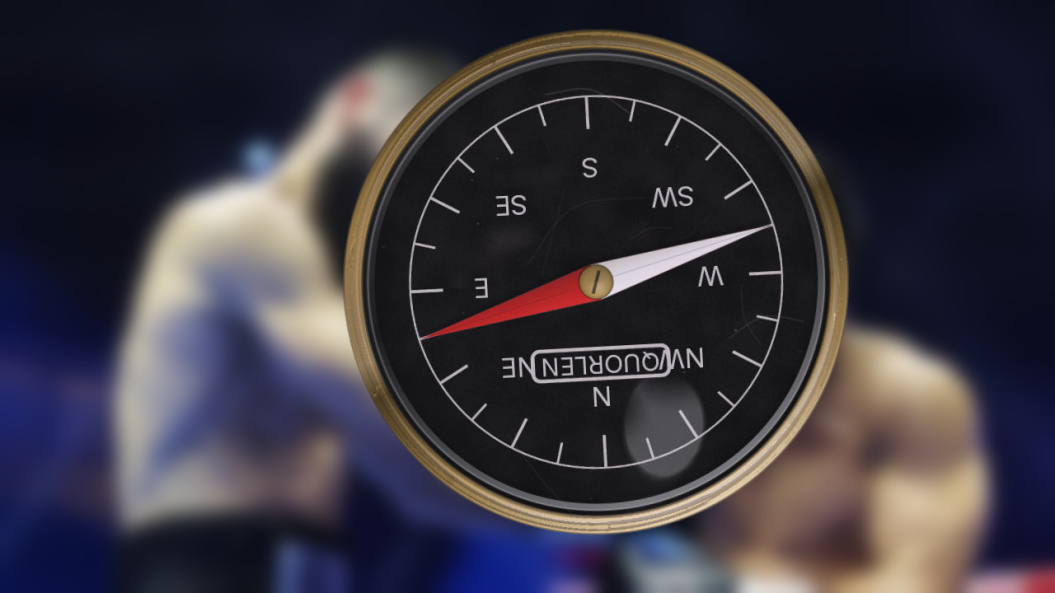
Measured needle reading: 75 °
